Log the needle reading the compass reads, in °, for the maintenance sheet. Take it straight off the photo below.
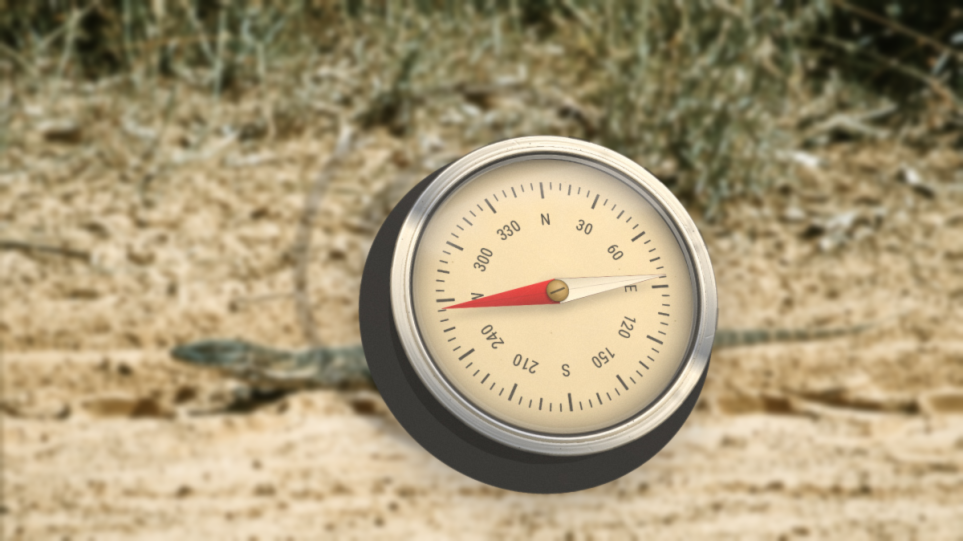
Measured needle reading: 265 °
